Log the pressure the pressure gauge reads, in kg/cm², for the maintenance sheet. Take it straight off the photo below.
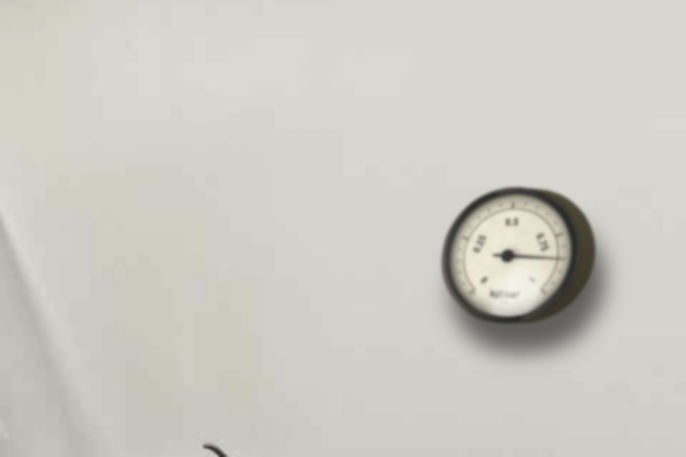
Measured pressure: 0.85 kg/cm²
